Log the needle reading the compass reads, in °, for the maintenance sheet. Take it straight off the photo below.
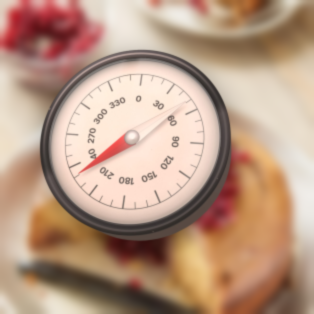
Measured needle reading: 230 °
